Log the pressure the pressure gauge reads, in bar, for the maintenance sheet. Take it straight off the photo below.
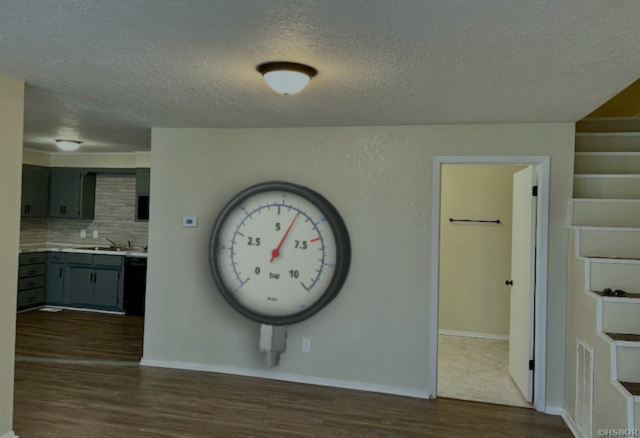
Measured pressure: 6 bar
